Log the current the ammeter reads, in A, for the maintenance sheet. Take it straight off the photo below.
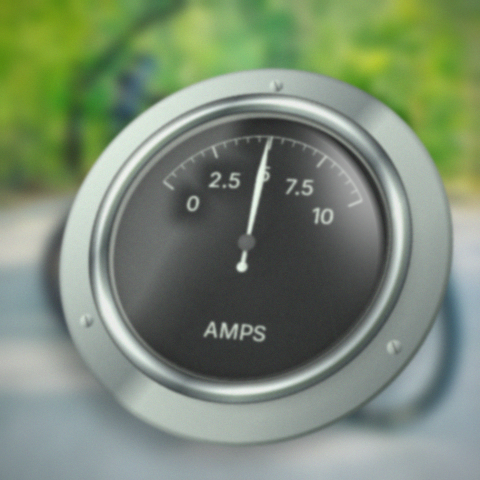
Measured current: 5 A
